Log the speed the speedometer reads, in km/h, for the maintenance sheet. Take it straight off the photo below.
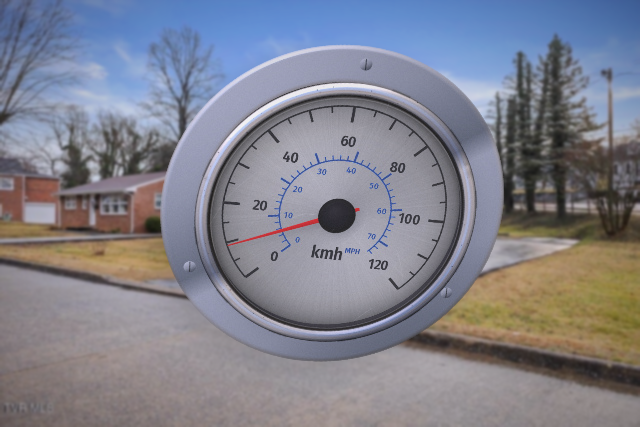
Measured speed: 10 km/h
